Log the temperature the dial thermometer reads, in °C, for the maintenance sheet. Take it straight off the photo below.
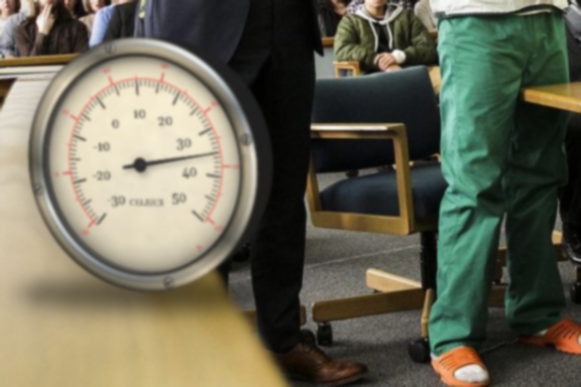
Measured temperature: 35 °C
